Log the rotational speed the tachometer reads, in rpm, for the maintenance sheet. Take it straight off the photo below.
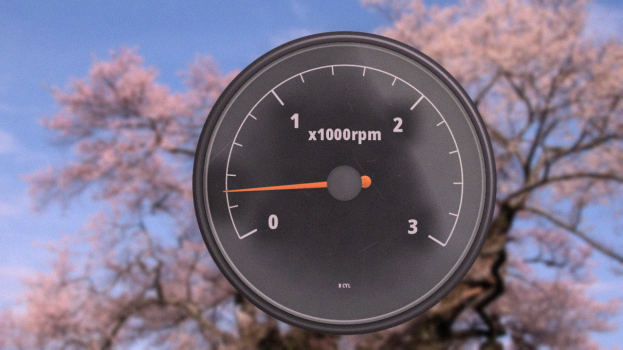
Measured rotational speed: 300 rpm
